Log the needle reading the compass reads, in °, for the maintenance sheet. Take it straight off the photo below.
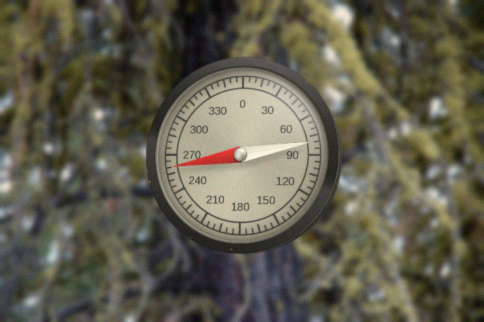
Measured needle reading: 260 °
